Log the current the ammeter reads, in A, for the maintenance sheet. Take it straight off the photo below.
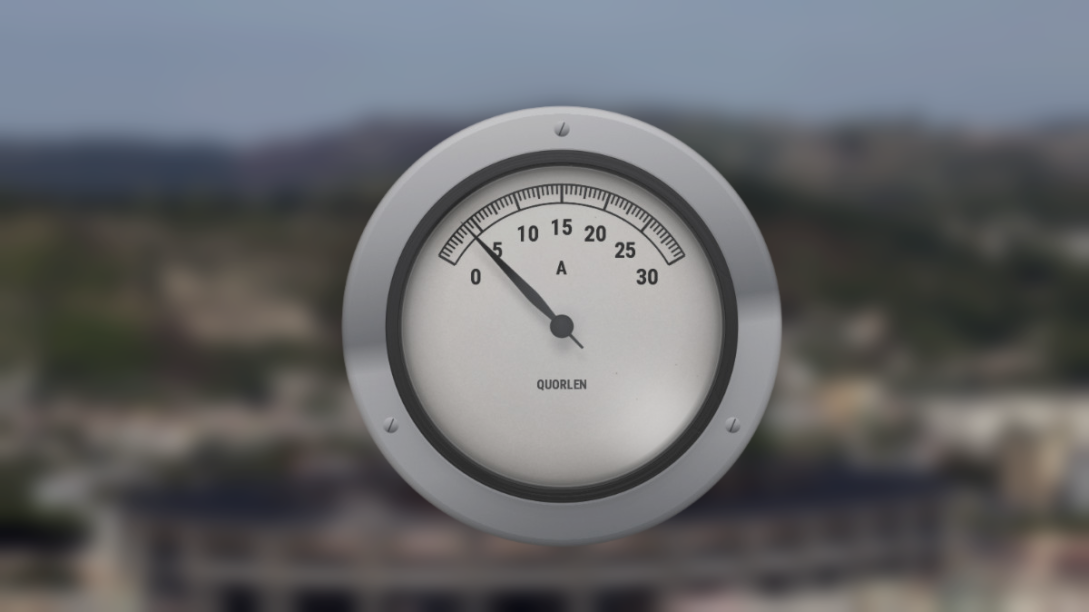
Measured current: 4 A
